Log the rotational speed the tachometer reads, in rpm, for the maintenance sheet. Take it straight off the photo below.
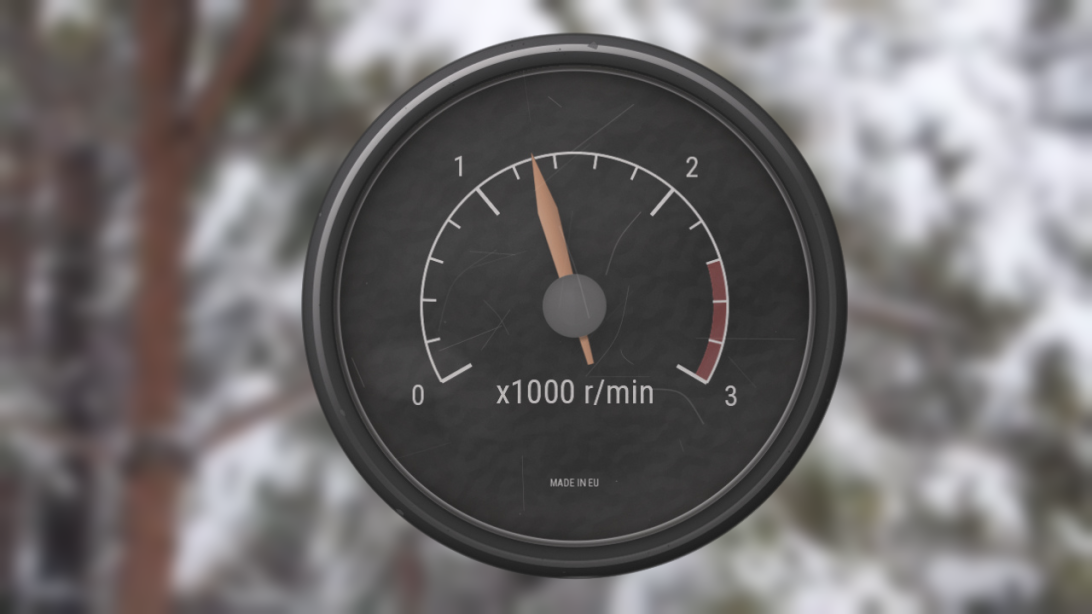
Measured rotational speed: 1300 rpm
